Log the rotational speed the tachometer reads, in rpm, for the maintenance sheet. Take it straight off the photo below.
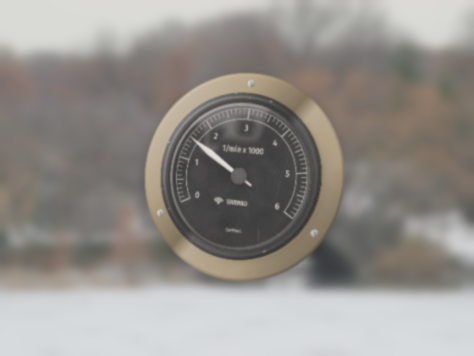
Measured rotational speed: 1500 rpm
